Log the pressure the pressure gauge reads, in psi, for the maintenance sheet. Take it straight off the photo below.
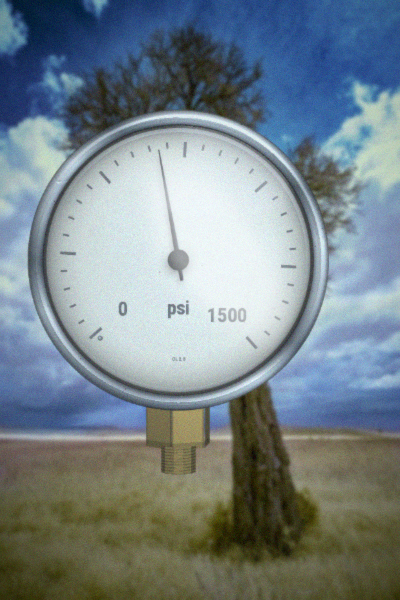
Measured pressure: 675 psi
